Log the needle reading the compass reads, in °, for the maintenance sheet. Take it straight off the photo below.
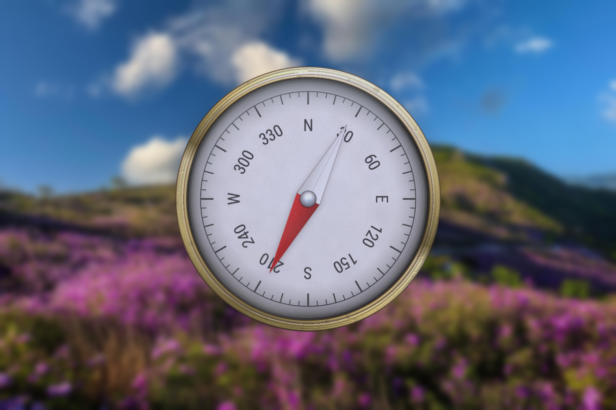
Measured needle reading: 207.5 °
